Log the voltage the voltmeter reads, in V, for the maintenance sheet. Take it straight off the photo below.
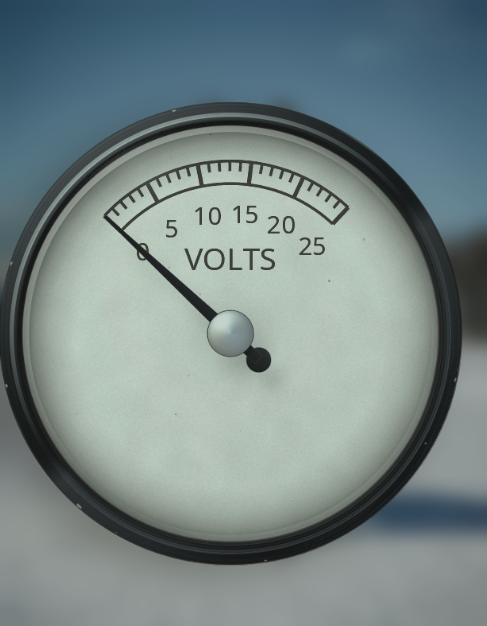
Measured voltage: 0 V
